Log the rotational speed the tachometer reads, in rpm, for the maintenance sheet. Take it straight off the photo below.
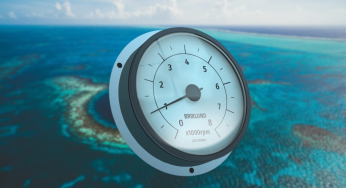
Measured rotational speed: 1000 rpm
